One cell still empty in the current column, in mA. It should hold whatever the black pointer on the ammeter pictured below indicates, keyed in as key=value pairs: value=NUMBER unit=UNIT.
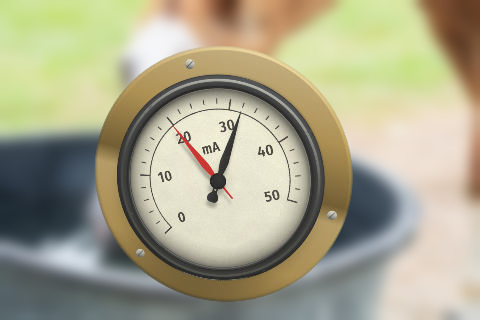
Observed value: value=32 unit=mA
